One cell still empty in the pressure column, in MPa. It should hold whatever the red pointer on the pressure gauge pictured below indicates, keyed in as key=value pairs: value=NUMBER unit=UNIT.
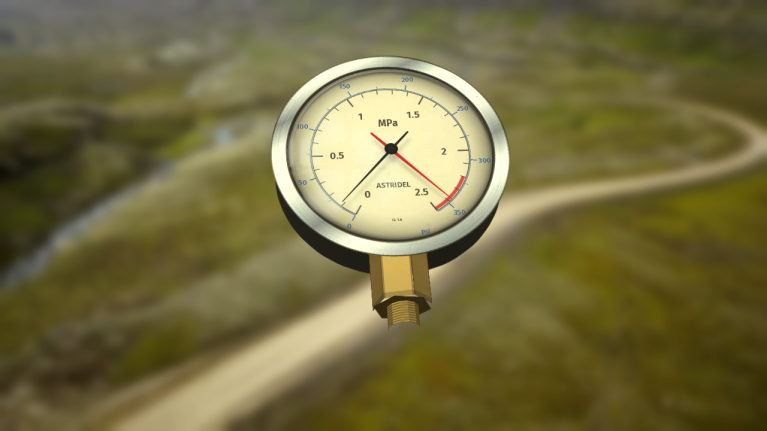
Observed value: value=2.4 unit=MPa
